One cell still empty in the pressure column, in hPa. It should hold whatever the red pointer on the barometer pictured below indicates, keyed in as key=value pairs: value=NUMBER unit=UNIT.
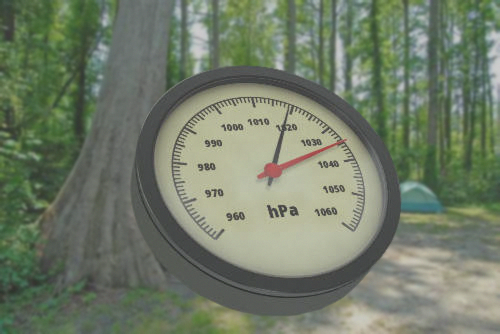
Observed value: value=1035 unit=hPa
